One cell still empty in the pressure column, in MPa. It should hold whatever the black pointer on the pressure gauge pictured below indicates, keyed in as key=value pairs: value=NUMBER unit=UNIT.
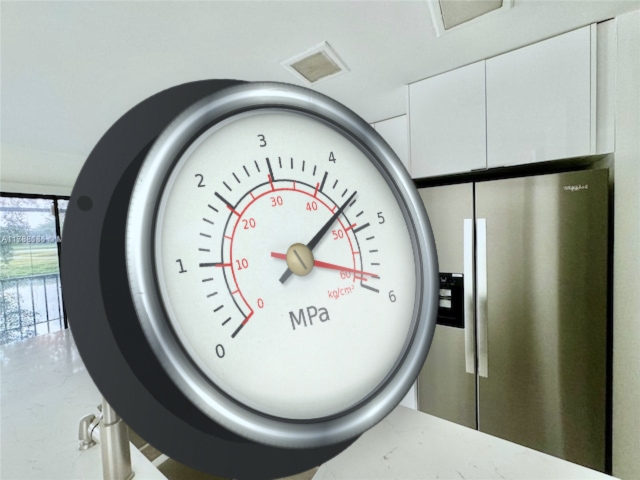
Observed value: value=4.5 unit=MPa
